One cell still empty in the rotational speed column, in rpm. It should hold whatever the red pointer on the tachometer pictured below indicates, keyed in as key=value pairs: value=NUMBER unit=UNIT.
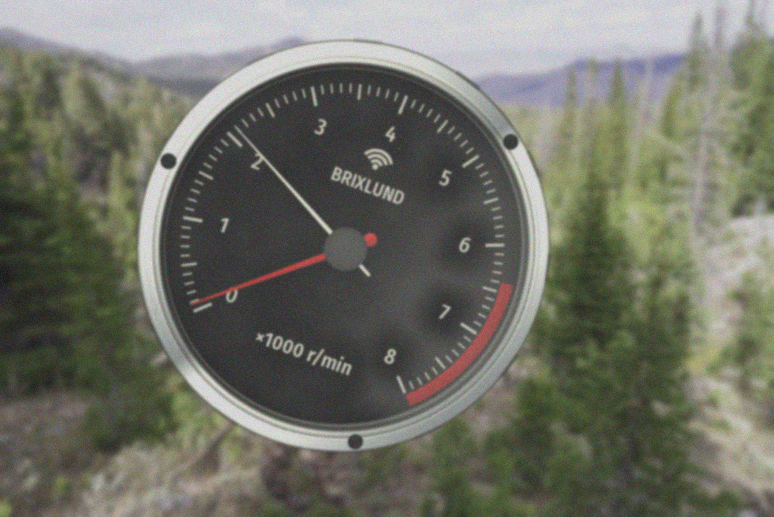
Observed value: value=100 unit=rpm
